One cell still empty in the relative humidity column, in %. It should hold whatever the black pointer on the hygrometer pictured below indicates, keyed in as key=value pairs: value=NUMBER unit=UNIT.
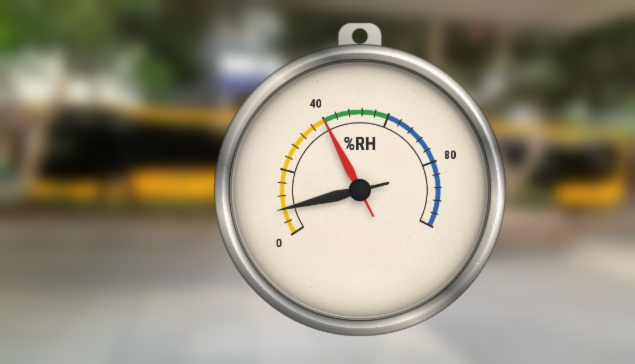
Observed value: value=8 unit=%
